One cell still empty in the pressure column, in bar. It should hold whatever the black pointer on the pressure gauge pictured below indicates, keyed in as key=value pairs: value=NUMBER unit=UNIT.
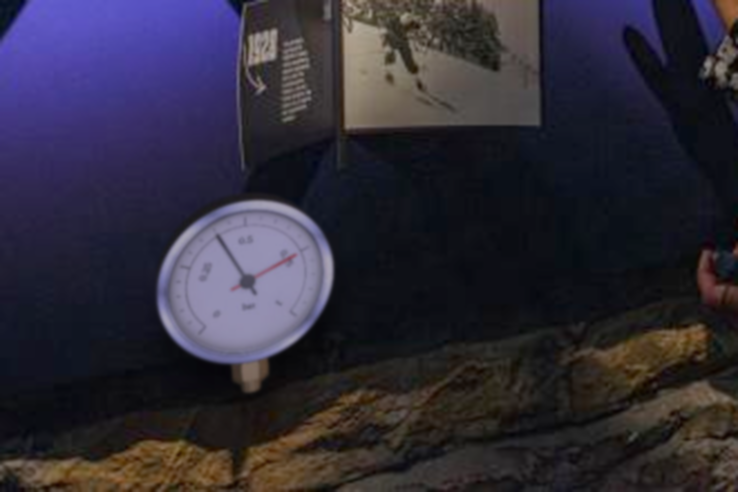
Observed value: value=0.4 unit=bar
